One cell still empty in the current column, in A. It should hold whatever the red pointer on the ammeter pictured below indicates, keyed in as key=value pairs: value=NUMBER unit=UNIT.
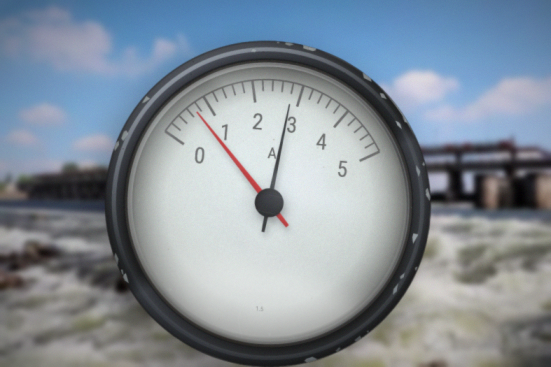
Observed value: value=0.7 unit=A
